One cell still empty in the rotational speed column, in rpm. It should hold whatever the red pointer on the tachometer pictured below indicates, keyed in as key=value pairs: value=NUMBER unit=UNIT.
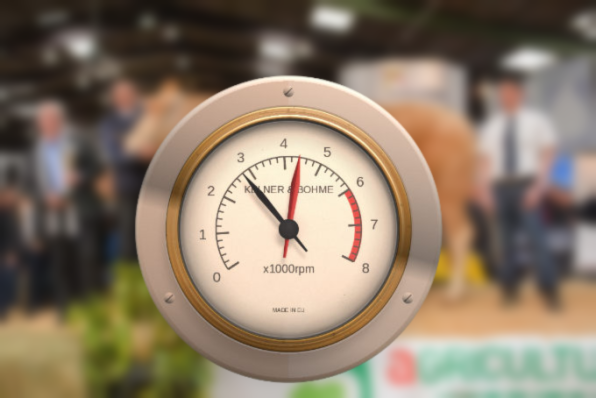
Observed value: value=4400 unit=rpm
